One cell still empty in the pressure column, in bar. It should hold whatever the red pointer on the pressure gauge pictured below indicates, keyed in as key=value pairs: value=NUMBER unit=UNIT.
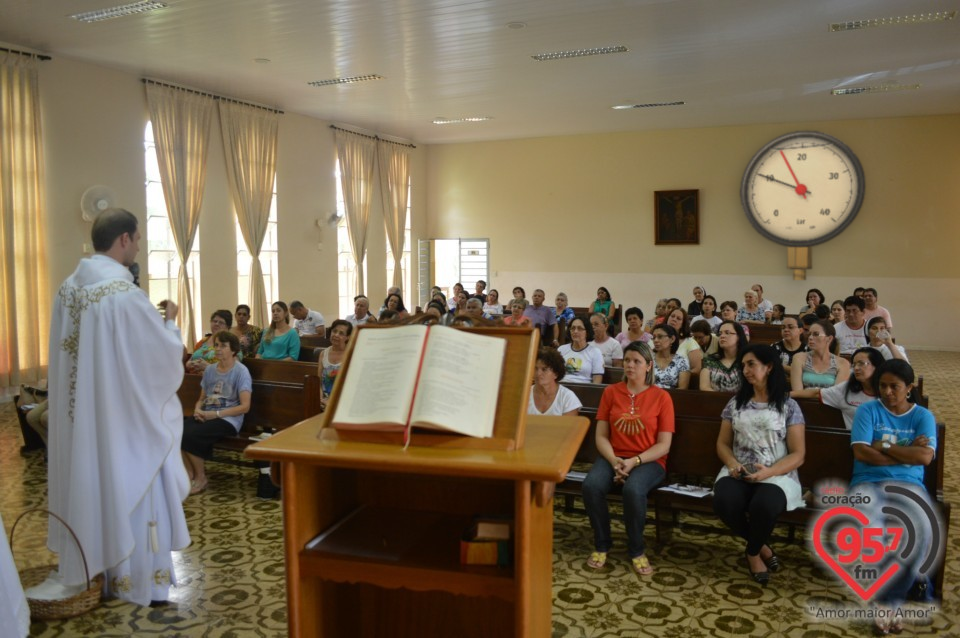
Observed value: value=16 unit=bar
